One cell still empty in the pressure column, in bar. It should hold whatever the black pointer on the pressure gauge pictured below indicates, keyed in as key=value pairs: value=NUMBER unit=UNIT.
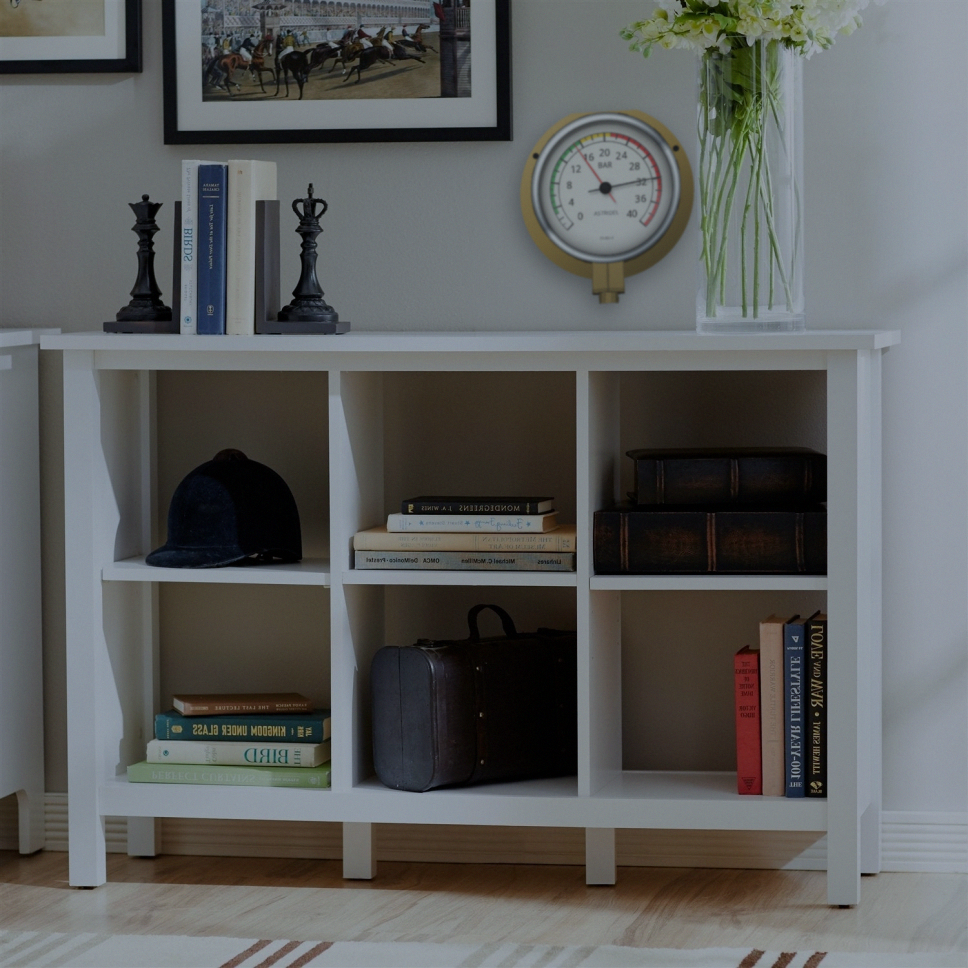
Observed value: value=32 unit=bar
